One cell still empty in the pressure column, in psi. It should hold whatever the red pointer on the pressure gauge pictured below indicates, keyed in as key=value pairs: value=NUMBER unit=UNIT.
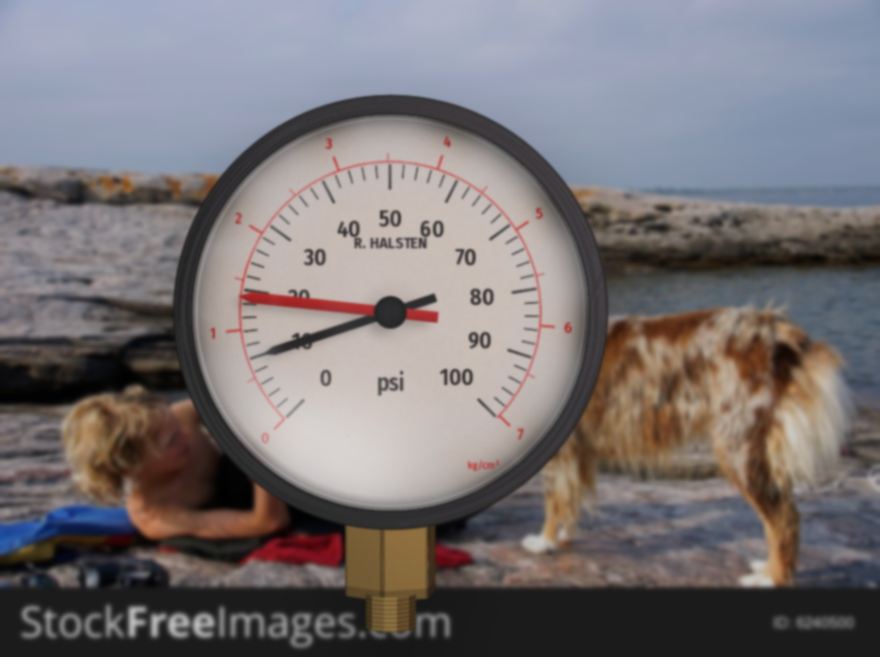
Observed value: value=19 unit=psi
